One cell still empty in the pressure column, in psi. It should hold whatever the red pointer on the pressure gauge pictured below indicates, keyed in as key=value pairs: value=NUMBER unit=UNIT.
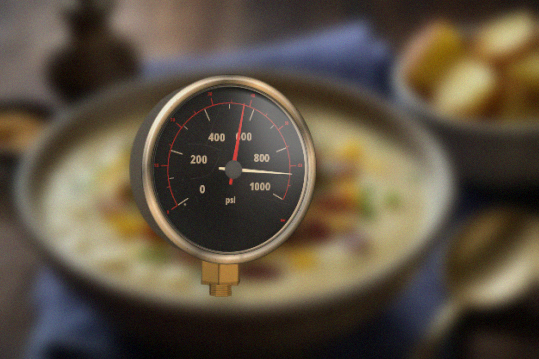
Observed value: value=550 unit=psi
